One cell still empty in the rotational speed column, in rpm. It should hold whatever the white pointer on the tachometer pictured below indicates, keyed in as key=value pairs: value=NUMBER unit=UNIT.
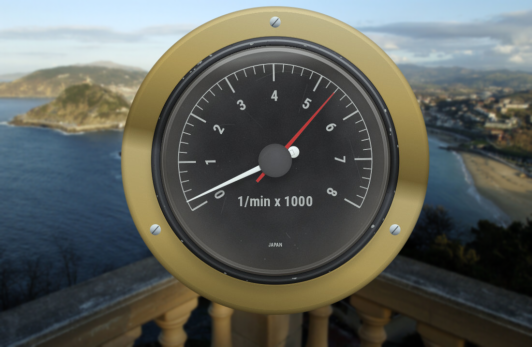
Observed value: value=200 unit=rpm
